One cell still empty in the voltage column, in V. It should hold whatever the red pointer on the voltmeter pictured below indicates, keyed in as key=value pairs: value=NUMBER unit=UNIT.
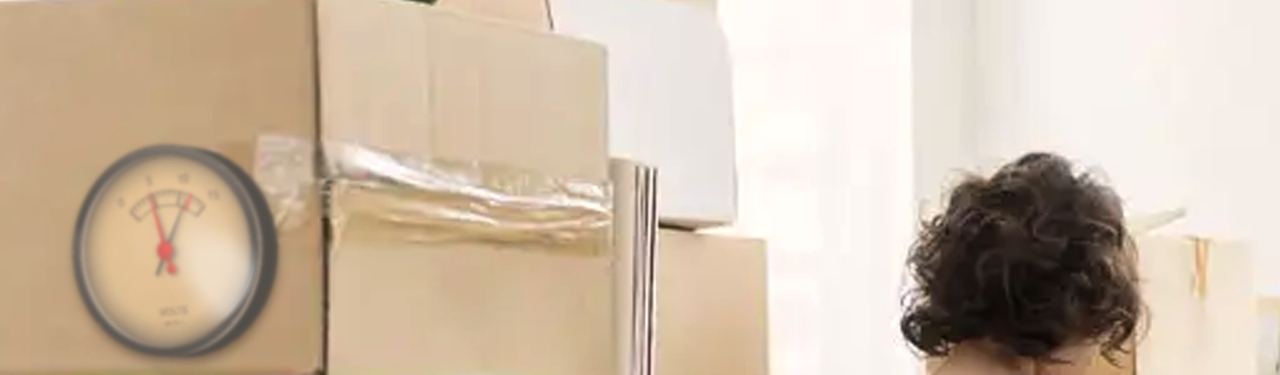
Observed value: value=5 unit=V
